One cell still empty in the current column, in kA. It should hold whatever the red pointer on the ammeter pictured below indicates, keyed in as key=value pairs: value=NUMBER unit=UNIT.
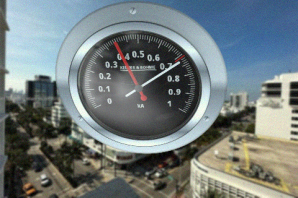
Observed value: value=0.4 unit=kA
